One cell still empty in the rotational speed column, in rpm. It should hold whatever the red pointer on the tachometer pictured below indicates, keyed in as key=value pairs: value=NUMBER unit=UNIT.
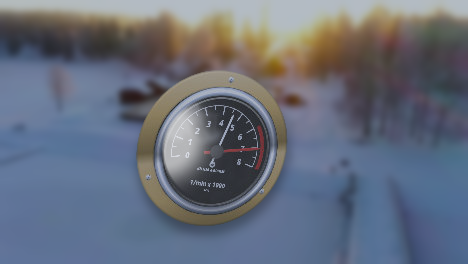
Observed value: value=7000 unit=rpm
